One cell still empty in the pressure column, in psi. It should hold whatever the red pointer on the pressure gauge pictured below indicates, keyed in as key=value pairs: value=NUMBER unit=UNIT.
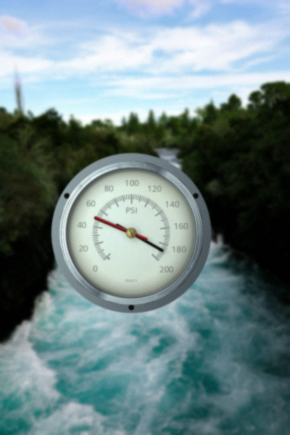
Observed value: value=50 unit=psi
